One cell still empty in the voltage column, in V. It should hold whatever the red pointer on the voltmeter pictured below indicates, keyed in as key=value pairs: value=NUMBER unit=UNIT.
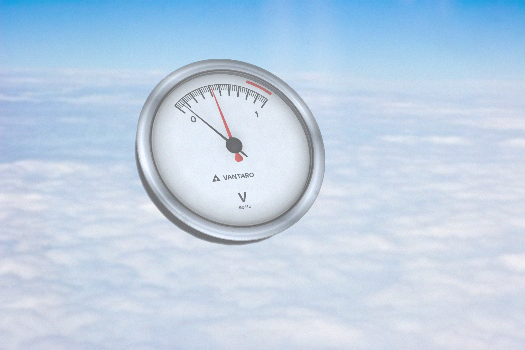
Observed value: value=0.4 unit=V
